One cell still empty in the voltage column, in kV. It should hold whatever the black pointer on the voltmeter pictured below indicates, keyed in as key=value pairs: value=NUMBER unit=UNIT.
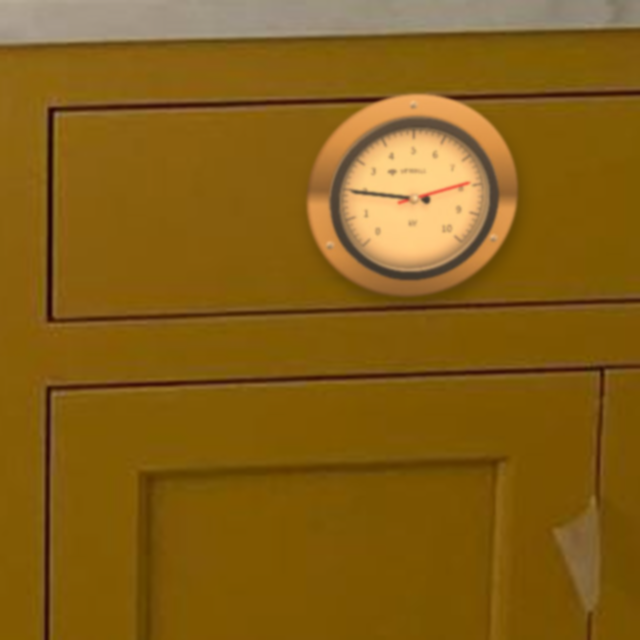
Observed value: value=2 unit=kV
